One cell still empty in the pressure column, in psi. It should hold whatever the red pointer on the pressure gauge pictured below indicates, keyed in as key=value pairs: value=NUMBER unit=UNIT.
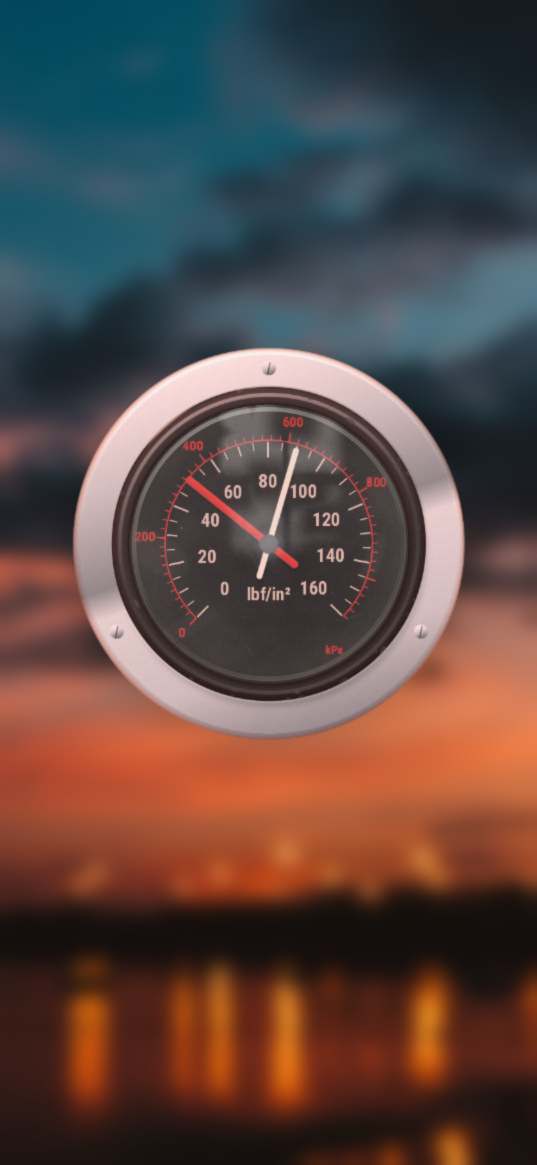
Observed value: value=50 unit=psi
